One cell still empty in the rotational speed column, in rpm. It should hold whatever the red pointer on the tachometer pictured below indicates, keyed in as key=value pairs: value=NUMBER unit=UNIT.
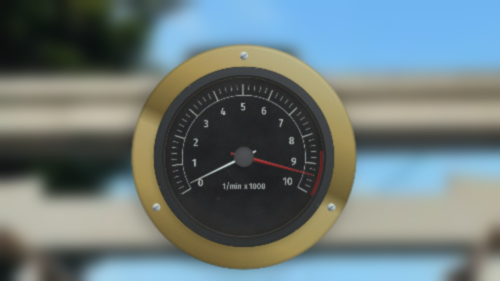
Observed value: value=9400 unit=rpm
